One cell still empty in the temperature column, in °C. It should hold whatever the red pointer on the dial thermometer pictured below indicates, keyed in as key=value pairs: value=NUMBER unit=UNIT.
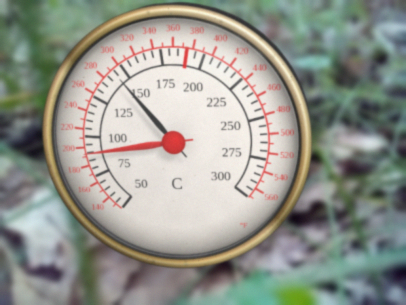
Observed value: value=90 unit=°C
